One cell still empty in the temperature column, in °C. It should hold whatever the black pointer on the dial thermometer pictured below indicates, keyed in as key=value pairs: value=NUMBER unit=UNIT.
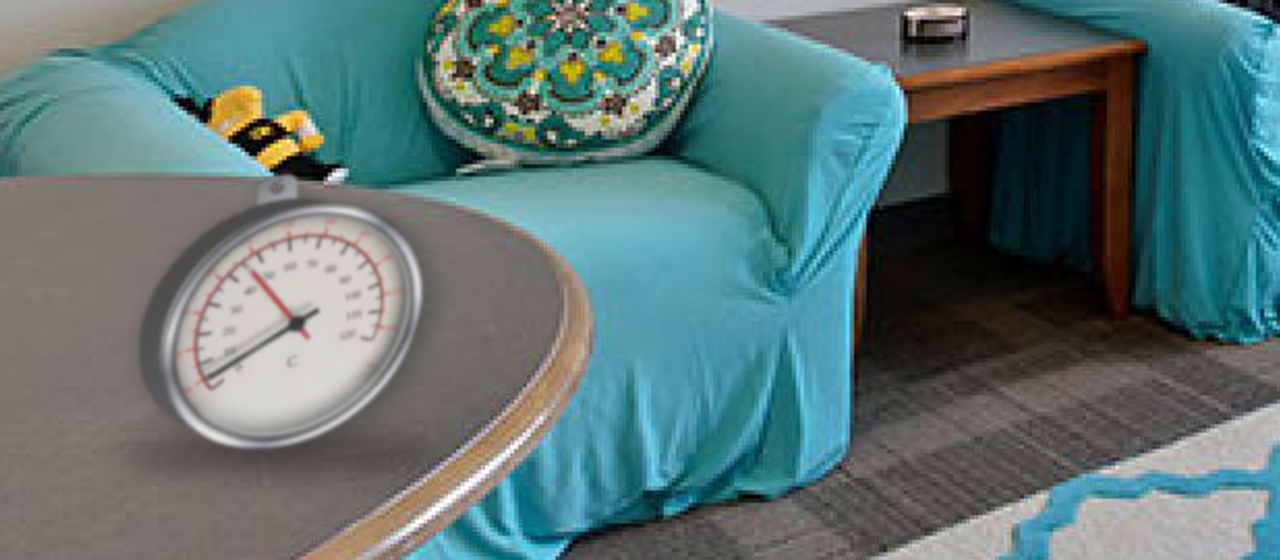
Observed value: value=5 unit=°C
